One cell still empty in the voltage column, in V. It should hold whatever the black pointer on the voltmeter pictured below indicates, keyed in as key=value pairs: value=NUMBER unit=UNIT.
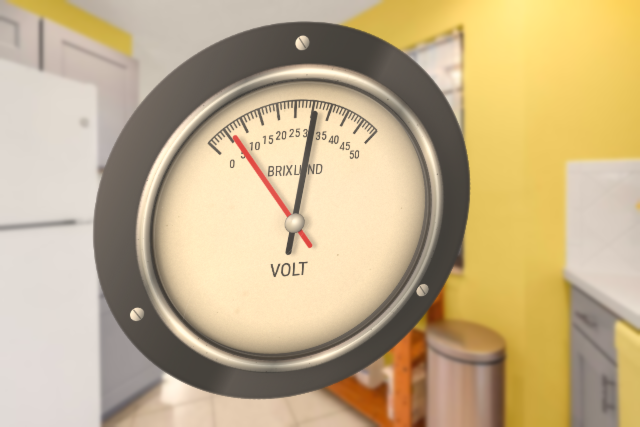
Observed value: value=30 unit=V
